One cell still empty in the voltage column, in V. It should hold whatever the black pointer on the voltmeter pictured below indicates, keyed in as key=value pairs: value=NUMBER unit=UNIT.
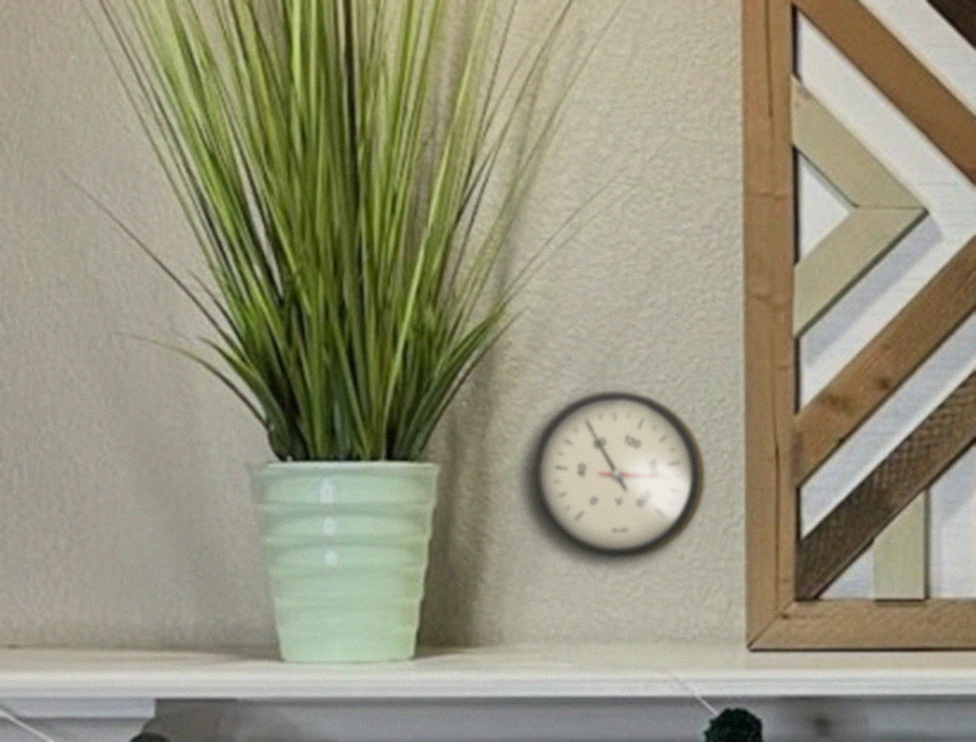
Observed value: value=80 unit=V
